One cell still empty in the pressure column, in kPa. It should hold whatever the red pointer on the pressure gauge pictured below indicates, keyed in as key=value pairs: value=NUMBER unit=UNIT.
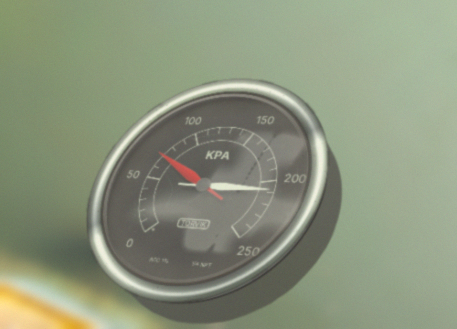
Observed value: value=70 unit=kPa
